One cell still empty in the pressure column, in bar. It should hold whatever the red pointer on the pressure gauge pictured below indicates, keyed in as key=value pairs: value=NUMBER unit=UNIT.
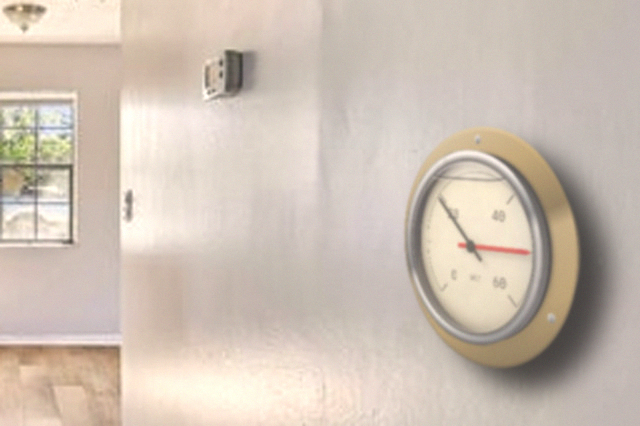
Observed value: value=50 unit=bar
